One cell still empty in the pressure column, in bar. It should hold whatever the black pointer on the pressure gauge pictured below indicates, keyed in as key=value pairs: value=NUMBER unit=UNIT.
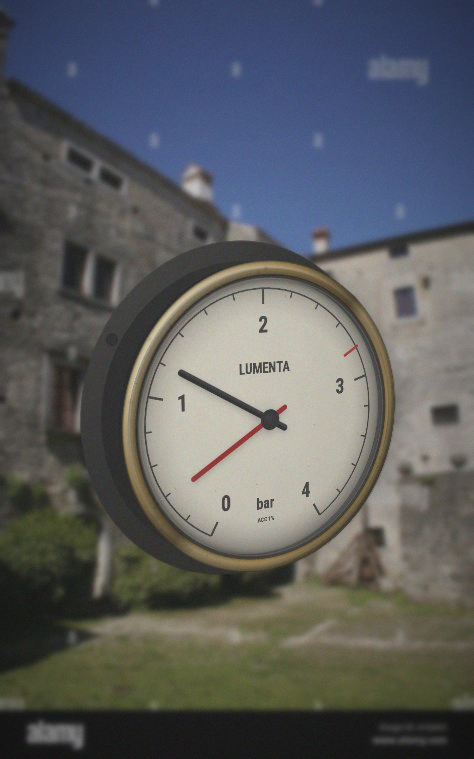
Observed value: value=1.2 unit=bar
